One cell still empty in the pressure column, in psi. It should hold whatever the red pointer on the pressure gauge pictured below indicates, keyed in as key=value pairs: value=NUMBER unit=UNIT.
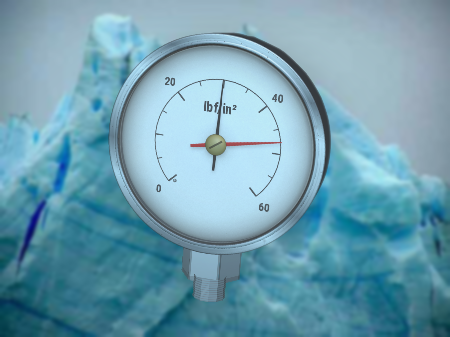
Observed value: value=47.5 unit=psi
